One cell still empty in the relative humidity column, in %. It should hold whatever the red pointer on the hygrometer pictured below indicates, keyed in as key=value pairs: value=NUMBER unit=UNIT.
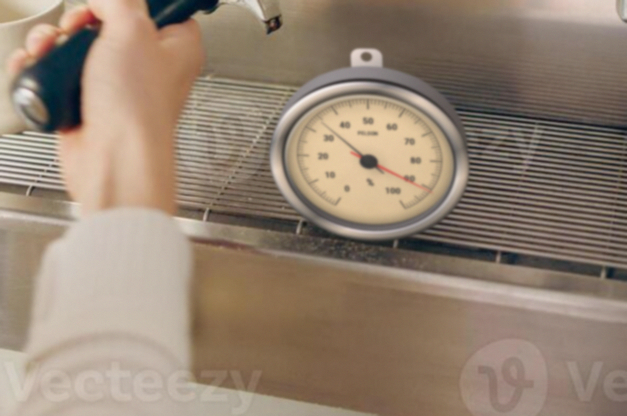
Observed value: value=90 unit=%
